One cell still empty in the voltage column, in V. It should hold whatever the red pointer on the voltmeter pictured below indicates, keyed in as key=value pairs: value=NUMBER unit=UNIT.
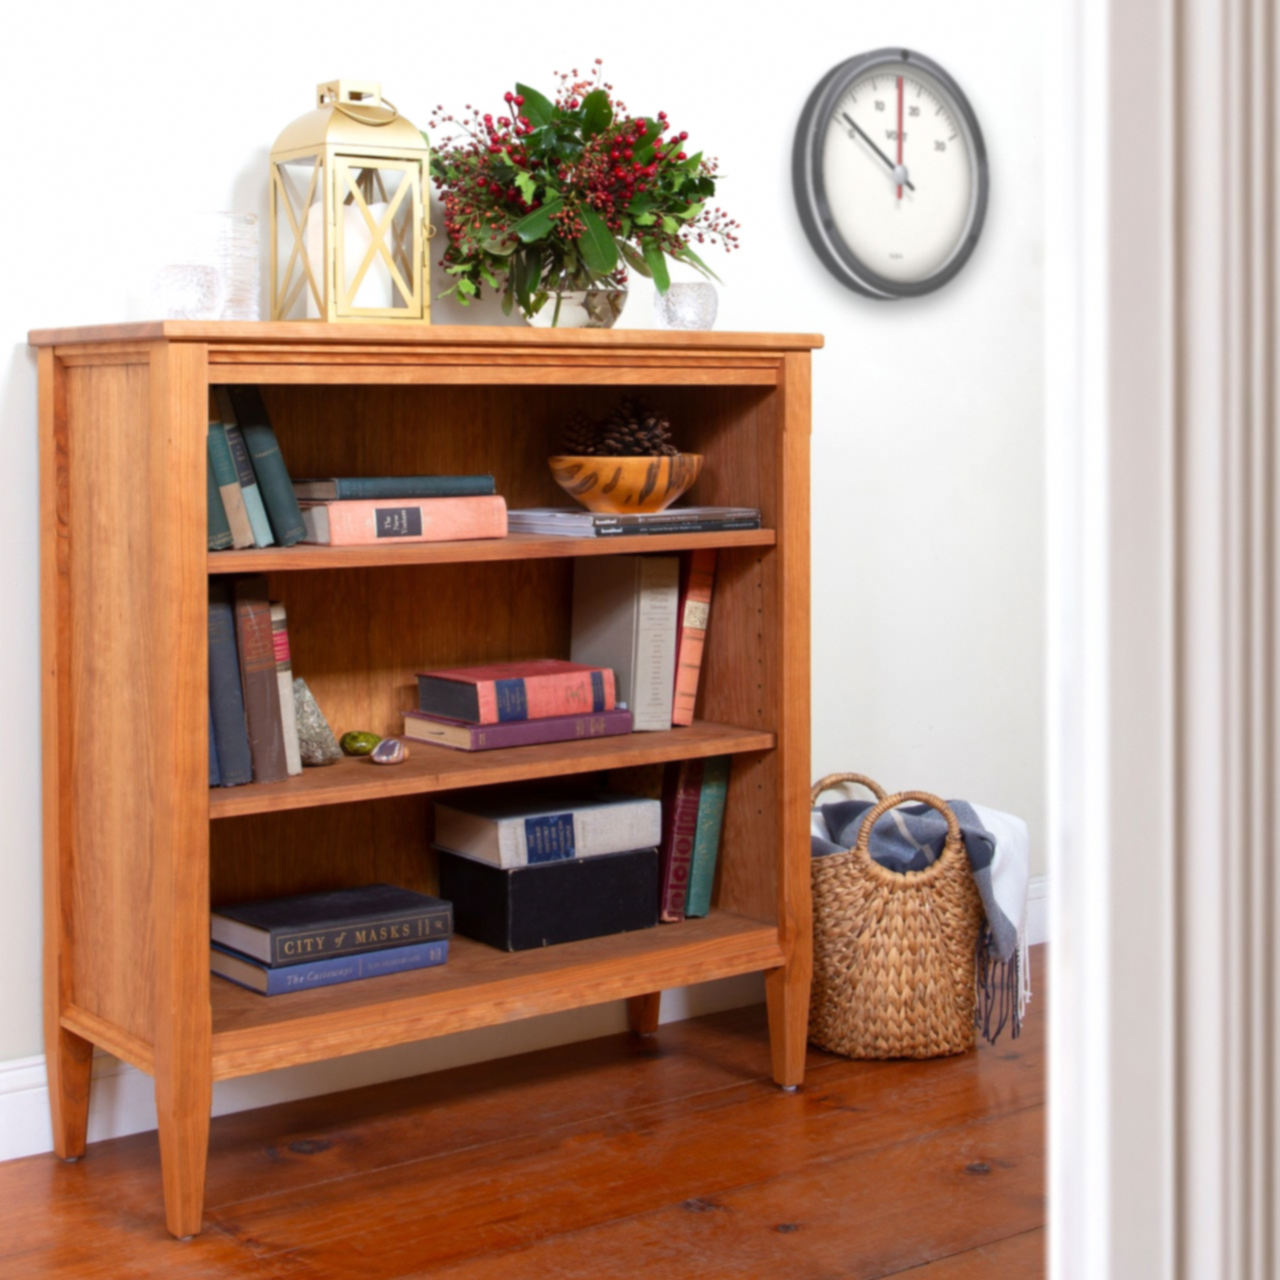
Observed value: value=15 unit=V
